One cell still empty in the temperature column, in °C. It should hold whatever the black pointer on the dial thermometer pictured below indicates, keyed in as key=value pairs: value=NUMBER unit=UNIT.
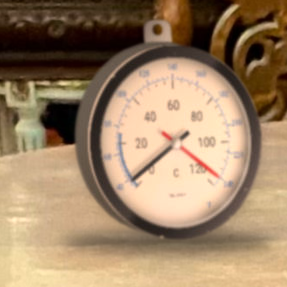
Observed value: value=4 unit=°C
